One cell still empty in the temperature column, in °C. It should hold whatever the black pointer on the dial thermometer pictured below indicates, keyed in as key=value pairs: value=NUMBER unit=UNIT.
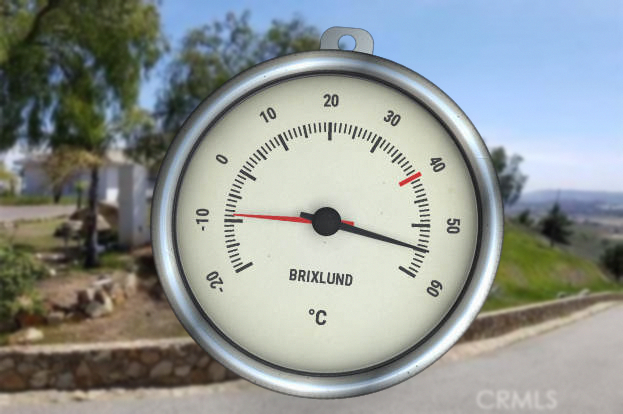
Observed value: value=55 unit=°C
